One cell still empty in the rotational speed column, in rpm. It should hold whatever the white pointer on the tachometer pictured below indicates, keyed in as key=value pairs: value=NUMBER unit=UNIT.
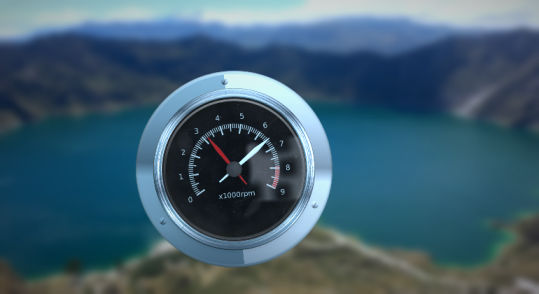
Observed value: value=6500 unit=rpm
